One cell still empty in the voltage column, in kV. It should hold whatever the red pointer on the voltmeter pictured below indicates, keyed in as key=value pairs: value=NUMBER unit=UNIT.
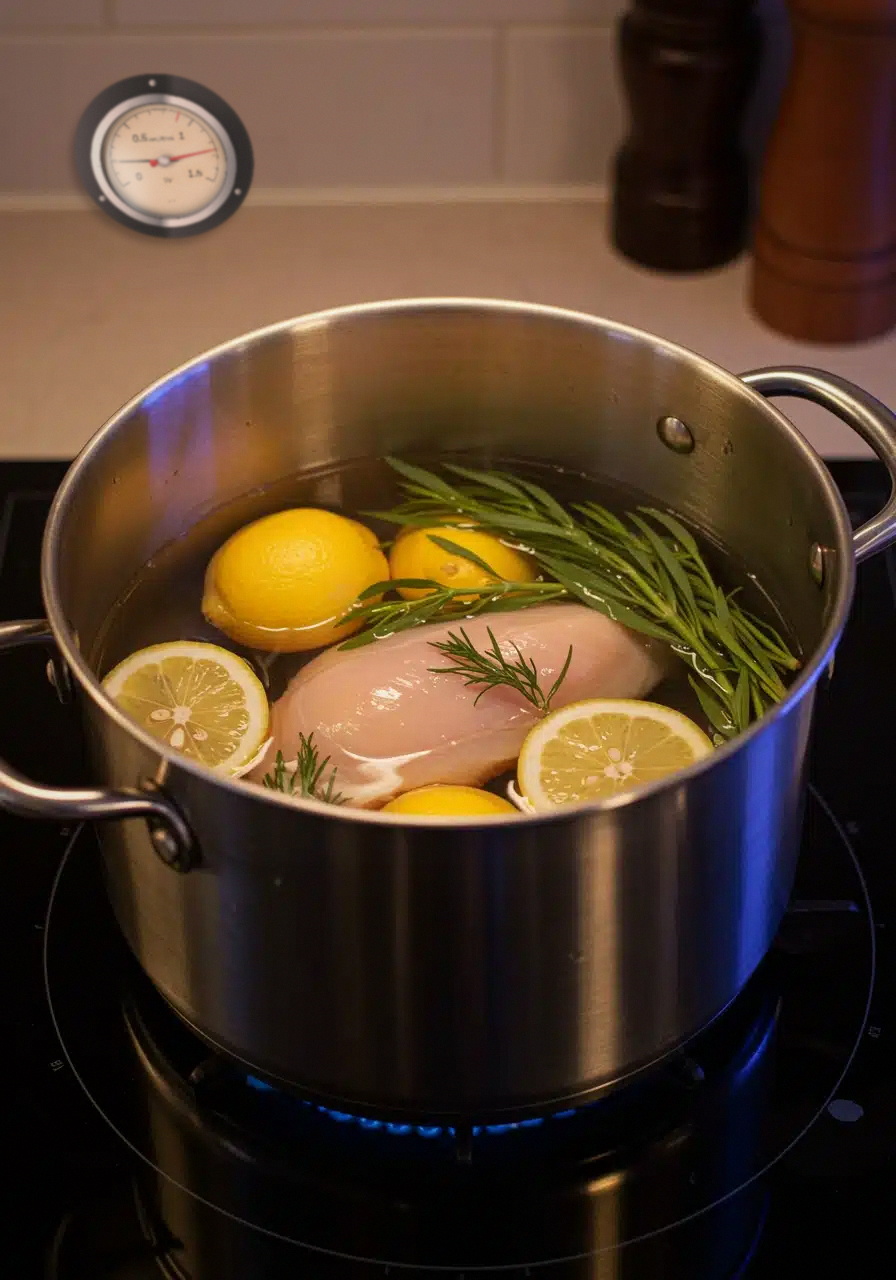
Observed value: value=1.25 unit=kV
